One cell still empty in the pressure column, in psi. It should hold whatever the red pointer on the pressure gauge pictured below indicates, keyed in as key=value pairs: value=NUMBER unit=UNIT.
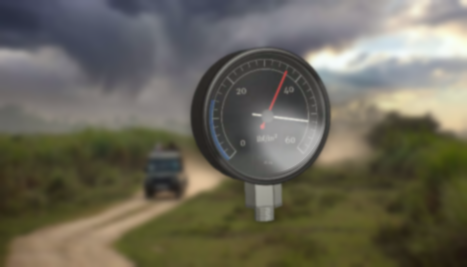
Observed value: value=36 unit=psi
